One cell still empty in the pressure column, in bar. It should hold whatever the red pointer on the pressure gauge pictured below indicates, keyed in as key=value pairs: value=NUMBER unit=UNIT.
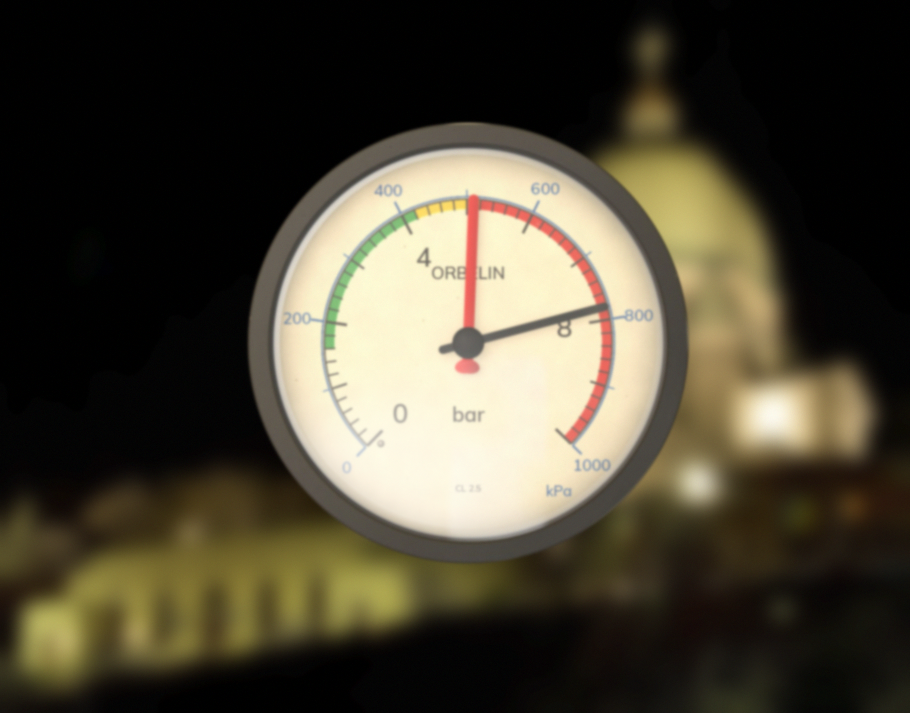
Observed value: value=5.1 unit=bar
